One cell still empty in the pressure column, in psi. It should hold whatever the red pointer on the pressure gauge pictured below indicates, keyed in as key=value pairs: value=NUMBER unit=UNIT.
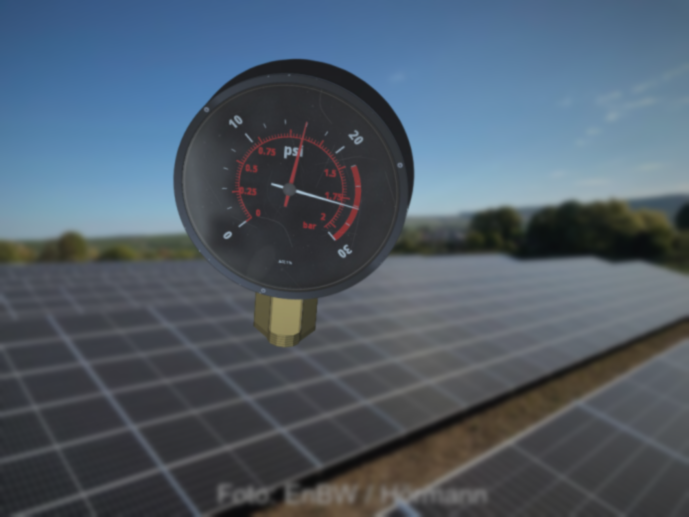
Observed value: value=16 unit=psi
